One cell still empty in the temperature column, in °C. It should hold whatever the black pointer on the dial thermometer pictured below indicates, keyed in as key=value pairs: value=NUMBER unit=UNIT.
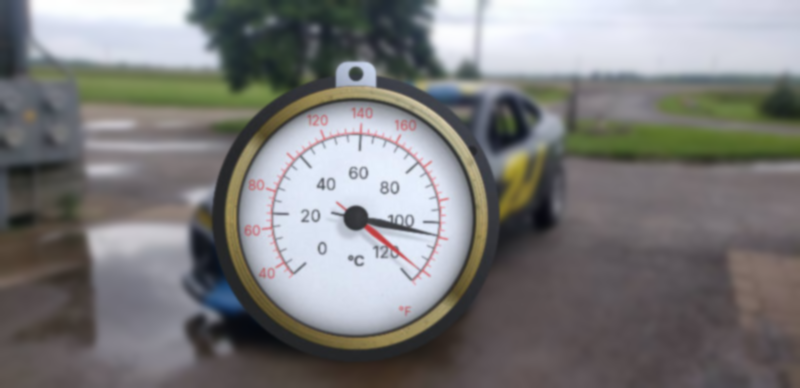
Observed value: value=104 unit=°C
